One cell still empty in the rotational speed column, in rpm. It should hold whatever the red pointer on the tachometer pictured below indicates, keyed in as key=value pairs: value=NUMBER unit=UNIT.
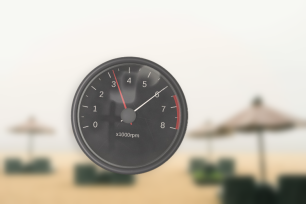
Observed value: value=3250 unit=rpm
